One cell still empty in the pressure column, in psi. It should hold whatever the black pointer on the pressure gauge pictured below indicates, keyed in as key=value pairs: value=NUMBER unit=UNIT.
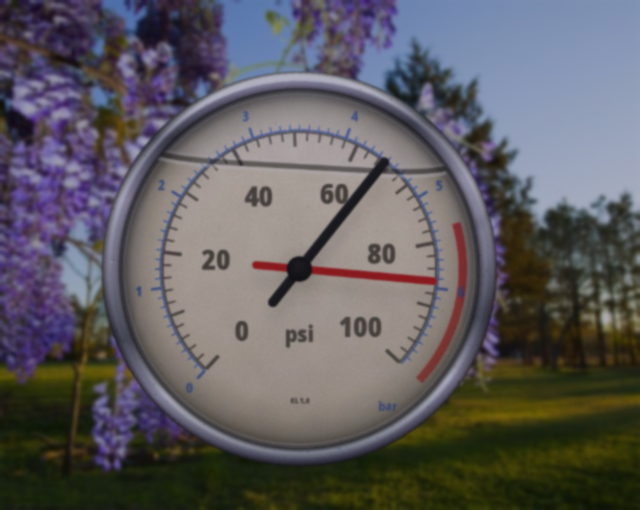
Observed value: value=65 unit=psi
